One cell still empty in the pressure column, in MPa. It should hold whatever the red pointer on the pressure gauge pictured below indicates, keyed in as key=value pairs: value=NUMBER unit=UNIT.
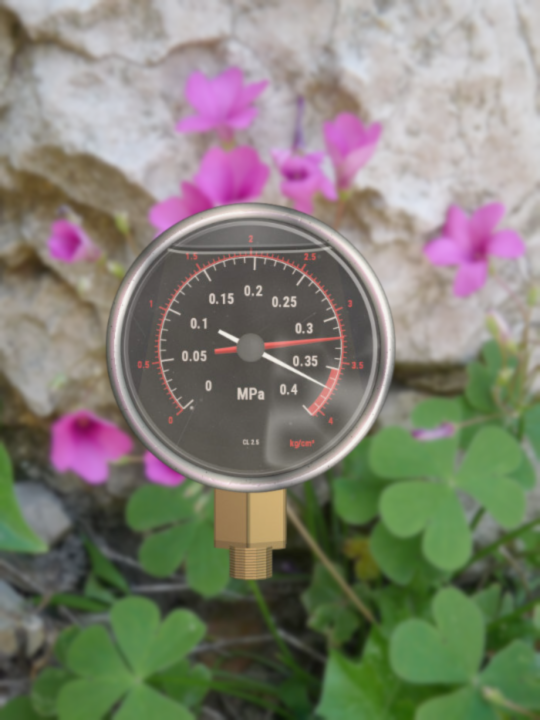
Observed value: value=0.32 unit=MPa
